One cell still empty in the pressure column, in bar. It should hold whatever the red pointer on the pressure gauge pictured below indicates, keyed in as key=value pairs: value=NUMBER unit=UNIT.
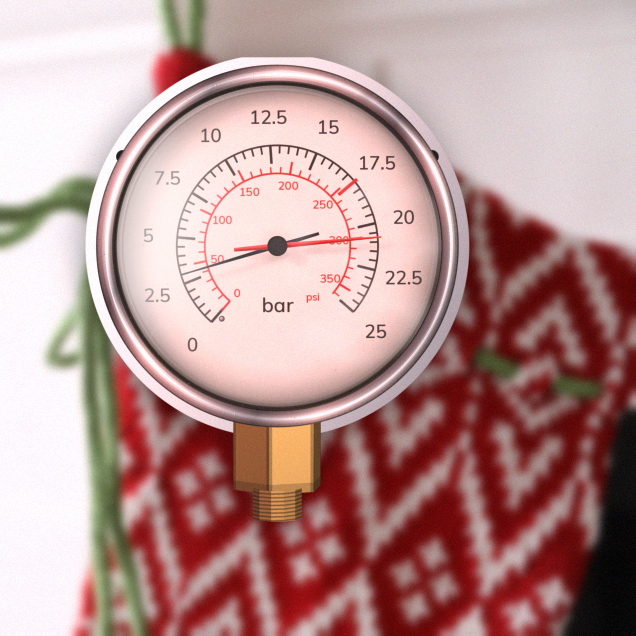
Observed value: value=20.75 unit=bar
